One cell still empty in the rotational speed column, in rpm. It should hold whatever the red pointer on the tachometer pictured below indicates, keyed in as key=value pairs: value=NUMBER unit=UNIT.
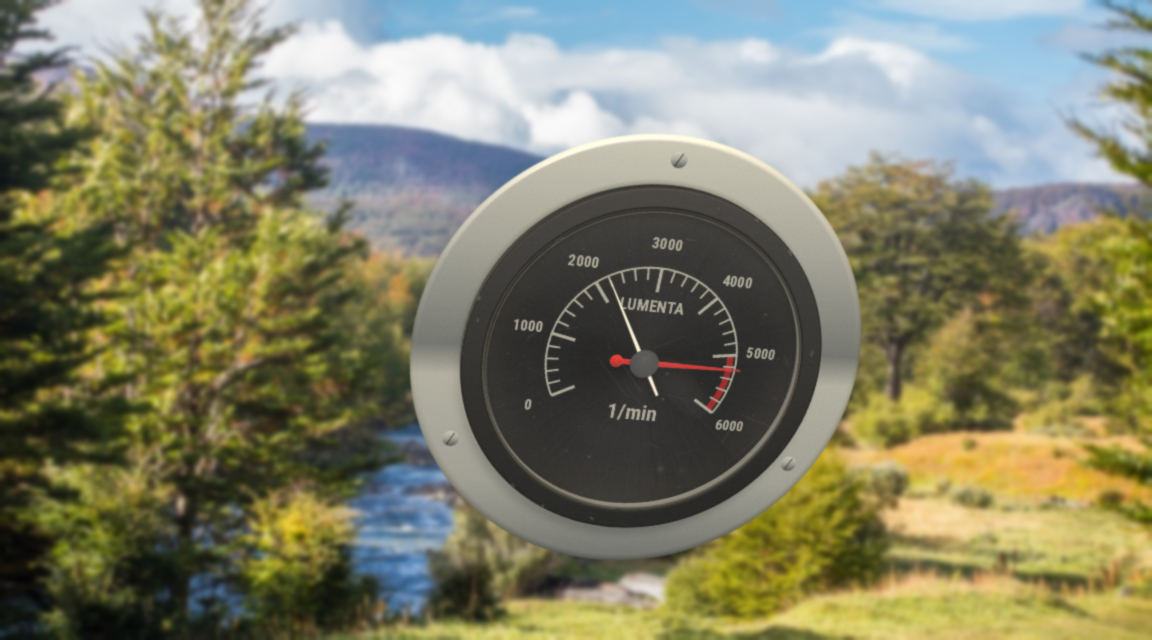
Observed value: value=5200 unit=rpm
